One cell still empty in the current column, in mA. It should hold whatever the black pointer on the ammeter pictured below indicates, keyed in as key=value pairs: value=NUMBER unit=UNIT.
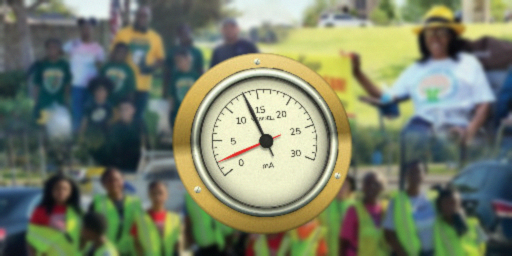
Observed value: value=13 unit=mA
